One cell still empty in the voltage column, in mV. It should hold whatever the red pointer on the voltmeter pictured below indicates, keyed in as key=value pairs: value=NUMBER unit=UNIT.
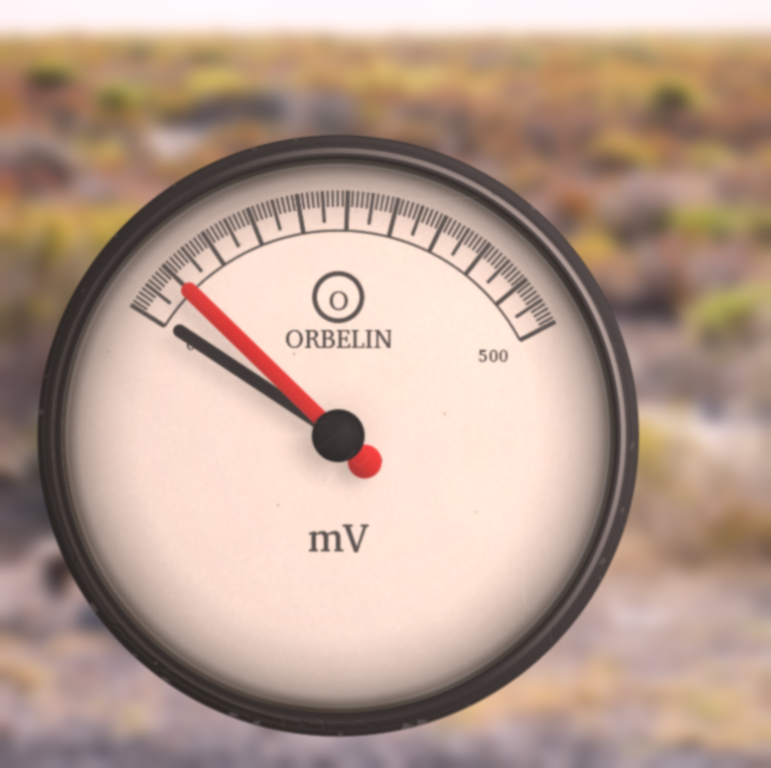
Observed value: value=50 unit=mV
